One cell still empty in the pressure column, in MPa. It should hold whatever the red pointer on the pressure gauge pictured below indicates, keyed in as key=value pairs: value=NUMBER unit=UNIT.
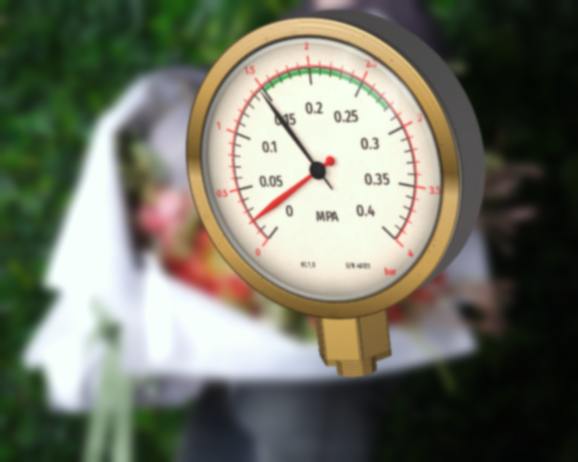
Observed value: value=0.02 unit=MPa
